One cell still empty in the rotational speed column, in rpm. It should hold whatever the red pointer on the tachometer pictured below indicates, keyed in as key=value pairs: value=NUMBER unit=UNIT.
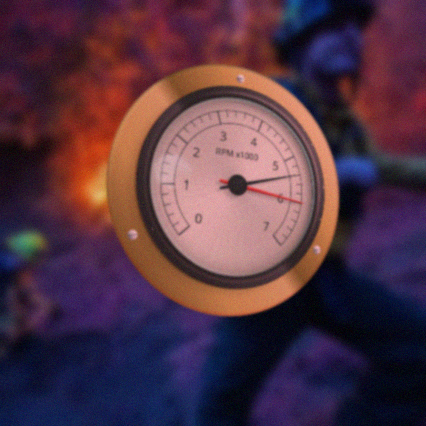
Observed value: value=6000 unit=rpm
